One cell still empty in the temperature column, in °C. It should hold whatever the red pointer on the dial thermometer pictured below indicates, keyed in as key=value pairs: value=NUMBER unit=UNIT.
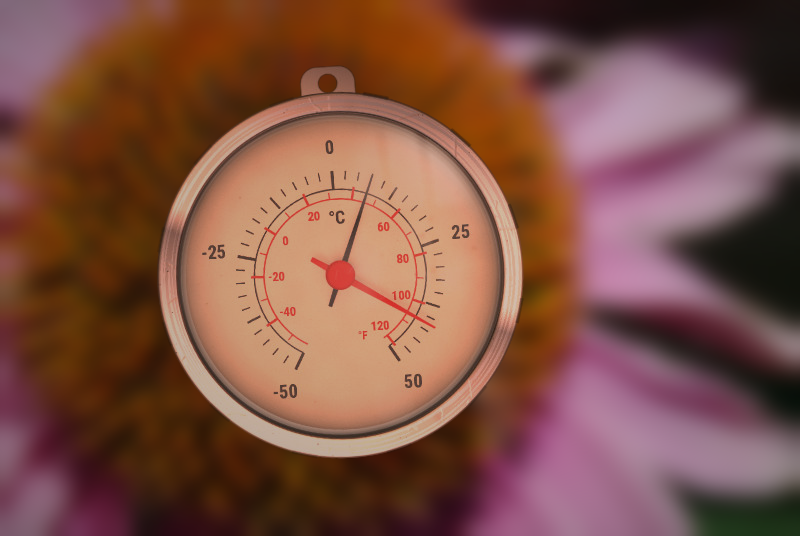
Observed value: value=41.25 unit=°C
